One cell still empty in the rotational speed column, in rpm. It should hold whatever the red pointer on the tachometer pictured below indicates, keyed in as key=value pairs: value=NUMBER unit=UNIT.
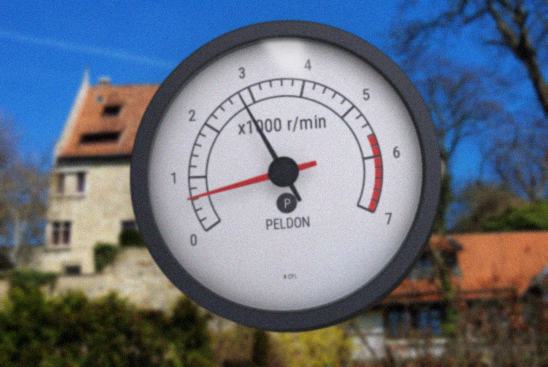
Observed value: value=600 unit=rpm
